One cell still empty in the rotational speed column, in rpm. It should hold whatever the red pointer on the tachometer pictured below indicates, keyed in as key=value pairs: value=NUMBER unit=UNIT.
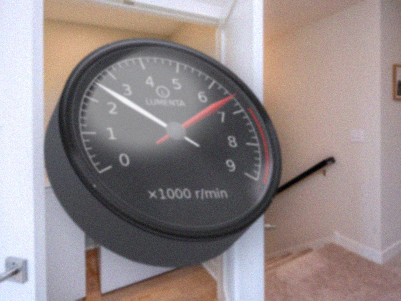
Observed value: value=6600 unit=rpm
